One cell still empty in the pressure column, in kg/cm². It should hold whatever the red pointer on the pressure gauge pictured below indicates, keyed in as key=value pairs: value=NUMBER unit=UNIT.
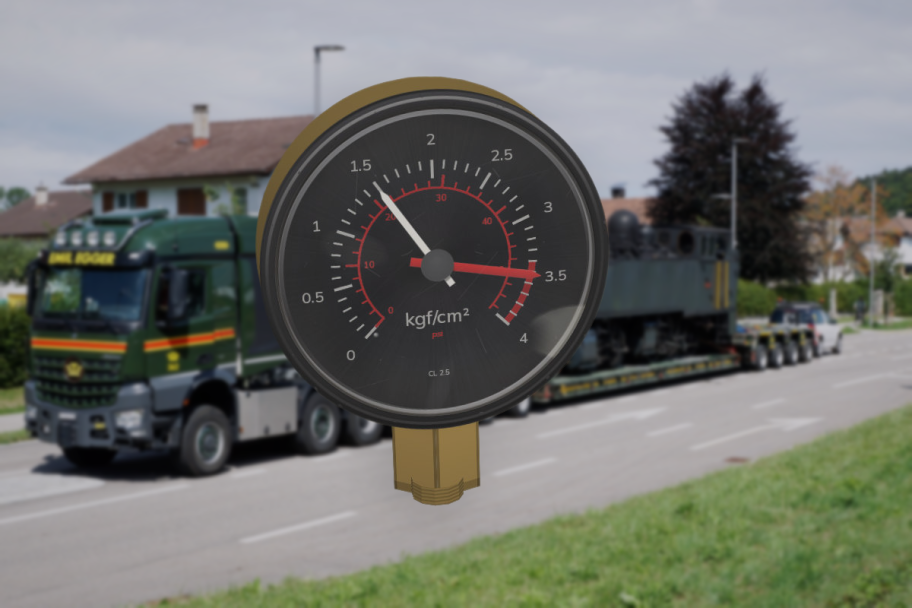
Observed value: value=3.5 unit=kg/cm²
